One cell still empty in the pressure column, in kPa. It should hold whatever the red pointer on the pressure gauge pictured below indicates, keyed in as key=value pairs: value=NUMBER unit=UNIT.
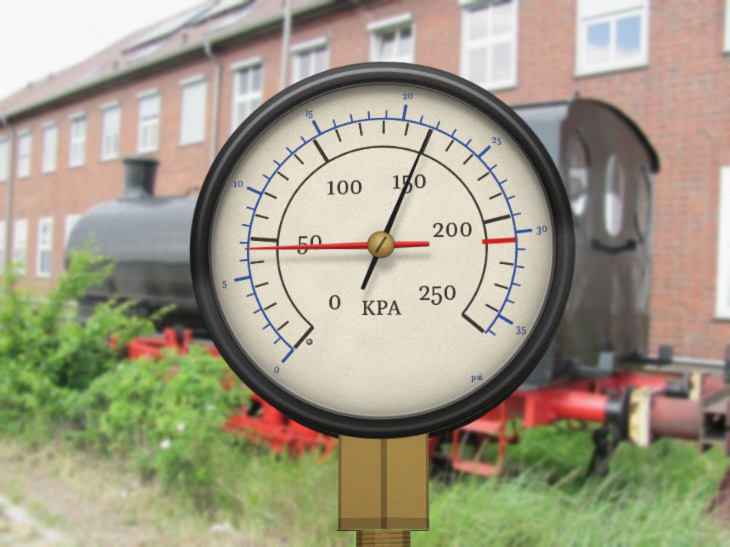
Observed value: value=45 unit=kPa
